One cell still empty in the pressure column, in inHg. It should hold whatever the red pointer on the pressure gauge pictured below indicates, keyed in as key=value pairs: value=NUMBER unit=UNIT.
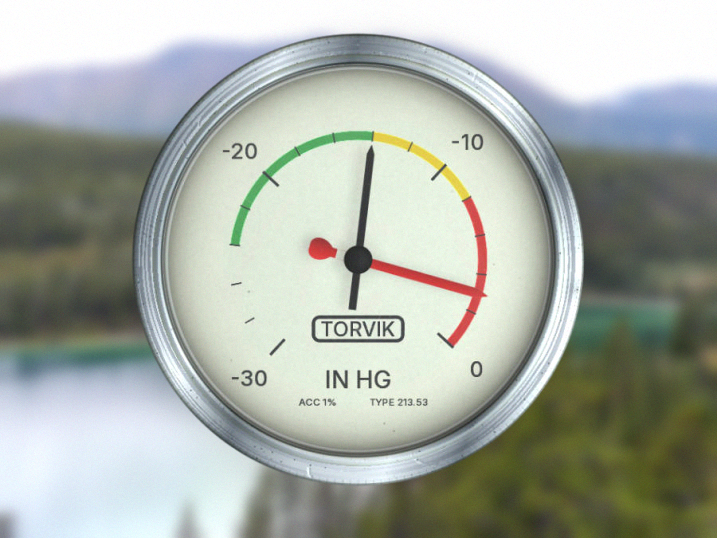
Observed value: value=-3 unit=inHg
